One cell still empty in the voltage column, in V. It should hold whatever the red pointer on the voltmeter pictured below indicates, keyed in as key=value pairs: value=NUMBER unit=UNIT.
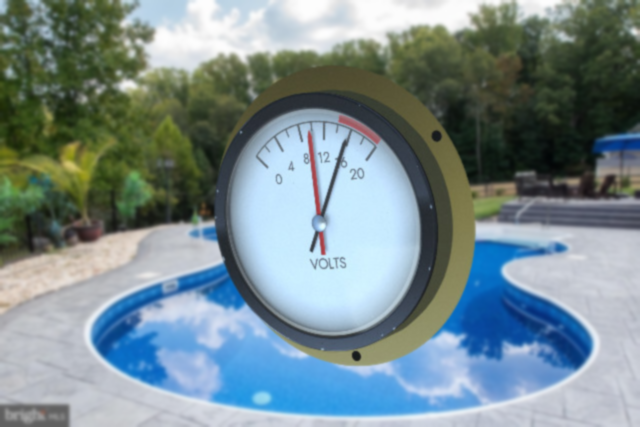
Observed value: value=10 unit=V
